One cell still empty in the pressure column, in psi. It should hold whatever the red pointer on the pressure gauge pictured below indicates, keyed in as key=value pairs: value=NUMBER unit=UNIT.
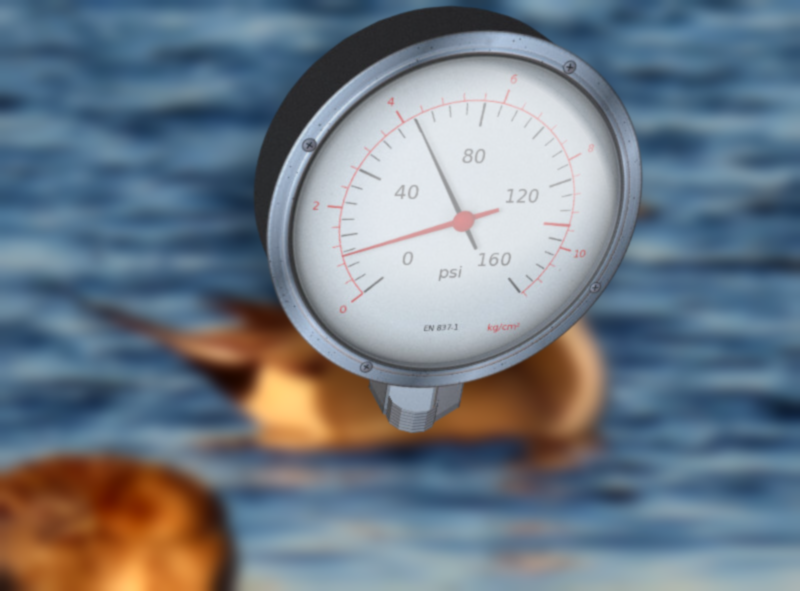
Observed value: value=15 unit=psi
